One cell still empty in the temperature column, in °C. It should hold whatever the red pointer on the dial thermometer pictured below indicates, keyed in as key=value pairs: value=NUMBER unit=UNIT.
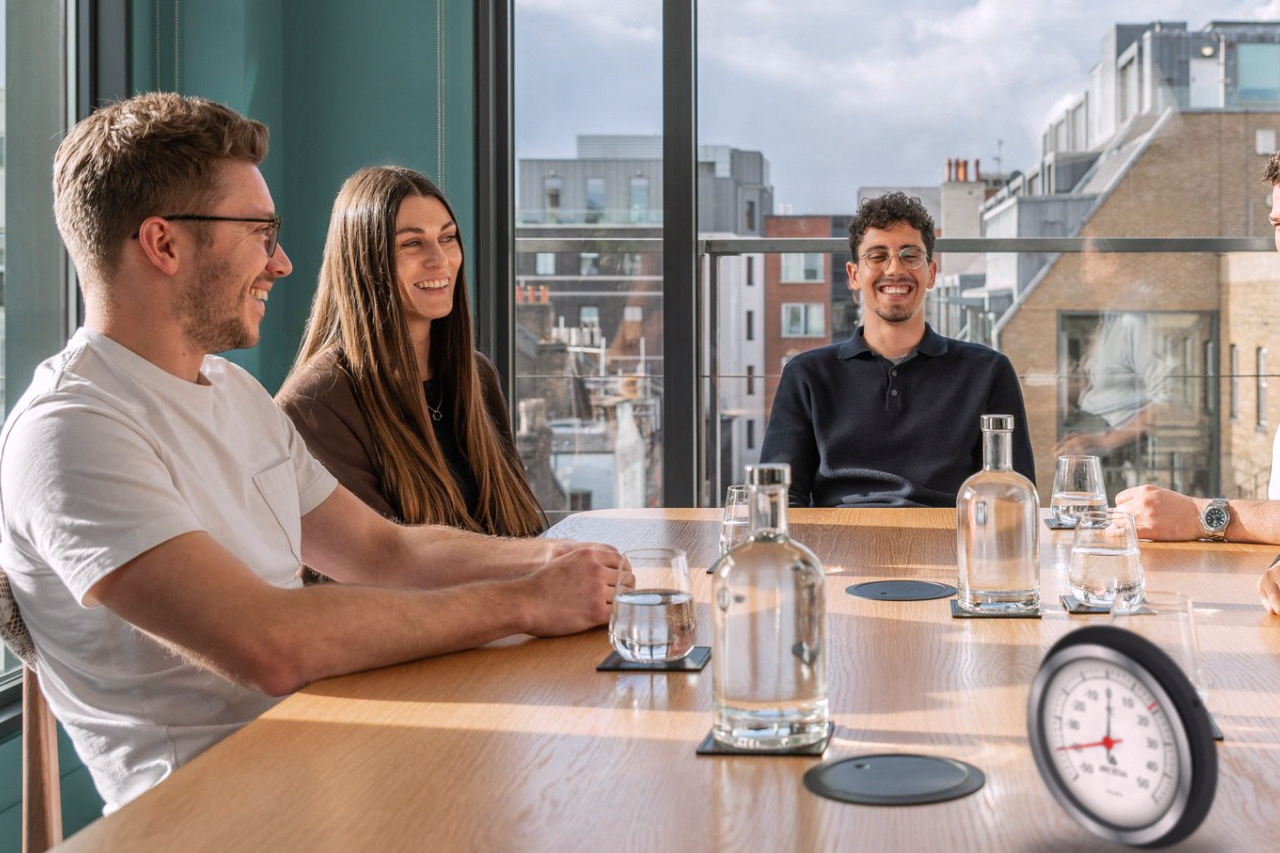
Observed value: value=-40 unit=°C
